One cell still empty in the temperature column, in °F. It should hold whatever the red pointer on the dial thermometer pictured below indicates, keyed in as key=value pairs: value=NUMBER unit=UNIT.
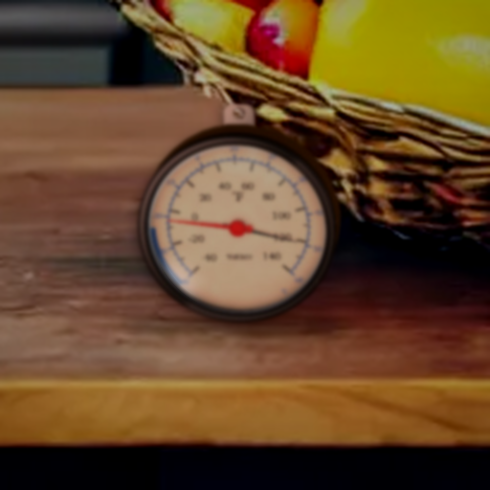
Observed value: value=-5 unit=°F
